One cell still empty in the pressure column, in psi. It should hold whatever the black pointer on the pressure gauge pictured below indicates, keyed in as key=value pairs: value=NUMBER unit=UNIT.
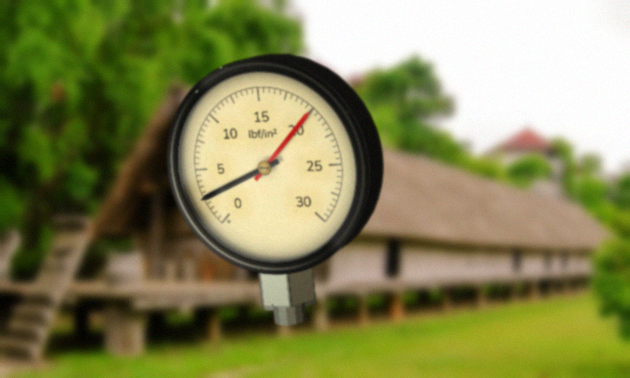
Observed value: value=2.5 unit=psi
